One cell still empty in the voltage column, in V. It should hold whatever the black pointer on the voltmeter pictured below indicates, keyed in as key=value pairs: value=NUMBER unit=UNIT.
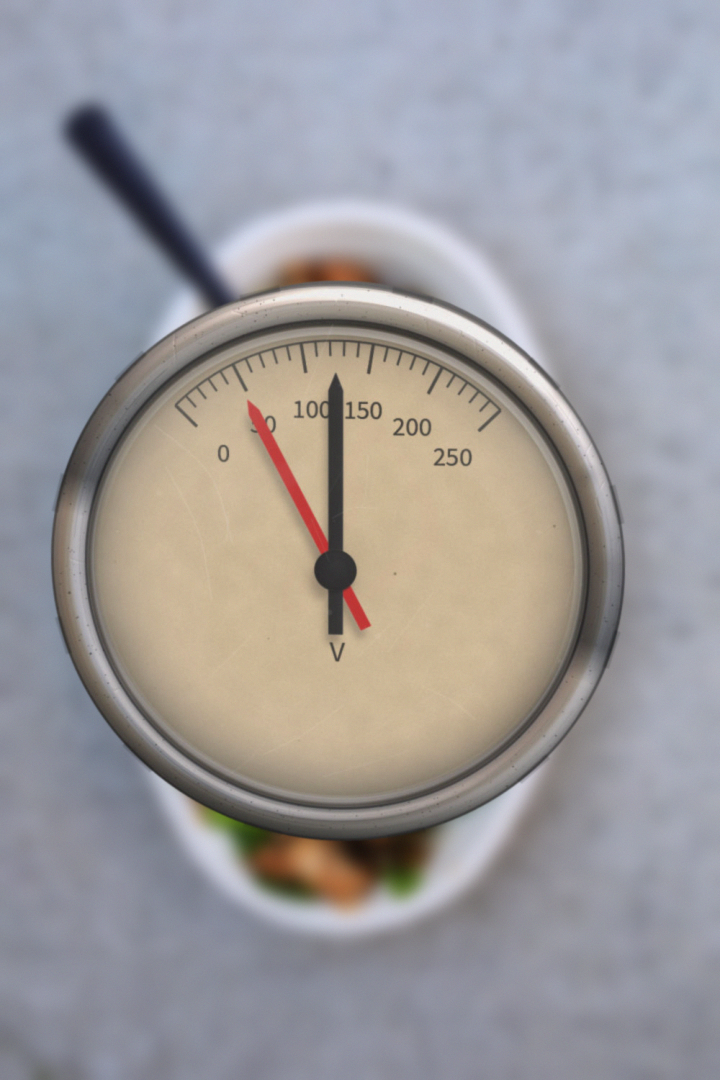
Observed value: value=125 unit=V
